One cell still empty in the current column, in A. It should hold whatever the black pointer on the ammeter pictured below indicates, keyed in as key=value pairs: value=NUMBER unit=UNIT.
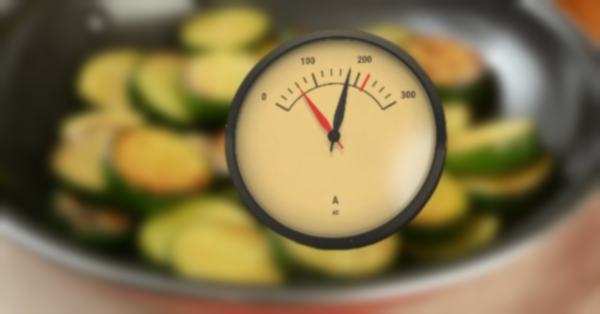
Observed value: value=180 unit=A
